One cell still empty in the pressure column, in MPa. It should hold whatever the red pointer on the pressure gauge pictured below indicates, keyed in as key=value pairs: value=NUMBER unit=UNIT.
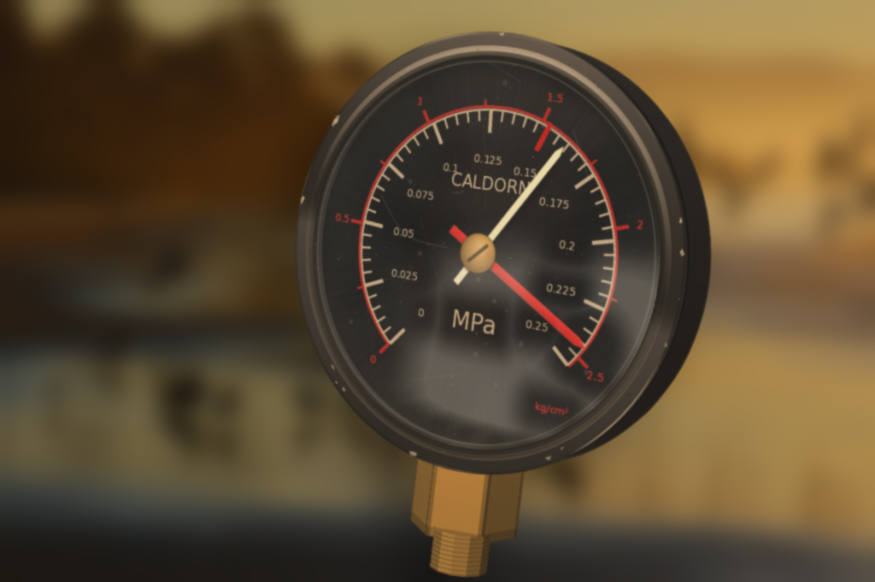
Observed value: value=0.24 unit=MPa
